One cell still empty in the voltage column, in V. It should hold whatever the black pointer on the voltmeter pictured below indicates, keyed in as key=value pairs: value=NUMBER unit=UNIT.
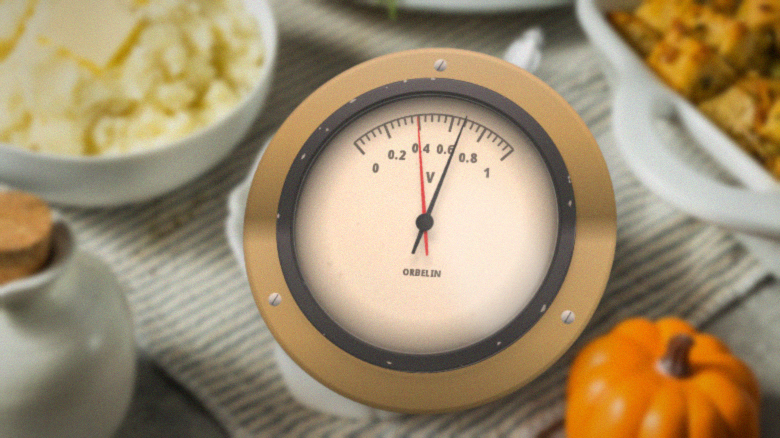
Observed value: value=0.68 unit=V
